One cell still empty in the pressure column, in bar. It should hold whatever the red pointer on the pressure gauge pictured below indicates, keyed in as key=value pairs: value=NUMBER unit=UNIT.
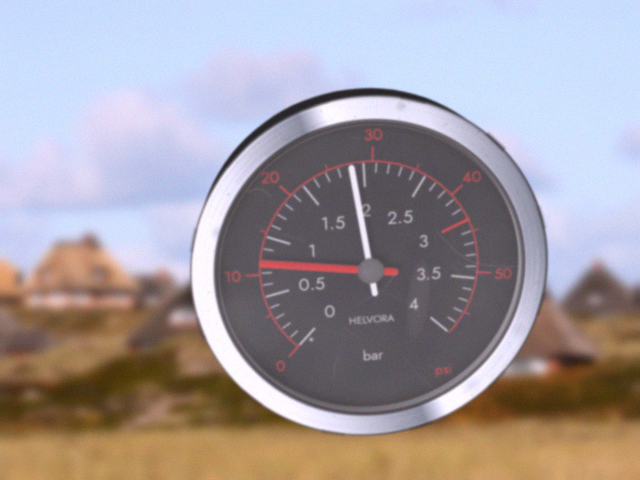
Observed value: value=0.8 unit=bar
